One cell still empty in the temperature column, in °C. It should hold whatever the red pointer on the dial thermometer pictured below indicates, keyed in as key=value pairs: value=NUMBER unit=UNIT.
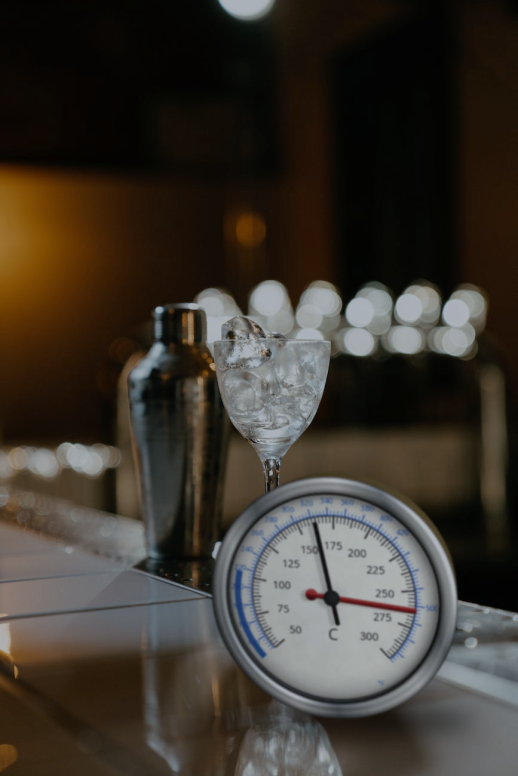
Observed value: value=262.5 unit=°C
